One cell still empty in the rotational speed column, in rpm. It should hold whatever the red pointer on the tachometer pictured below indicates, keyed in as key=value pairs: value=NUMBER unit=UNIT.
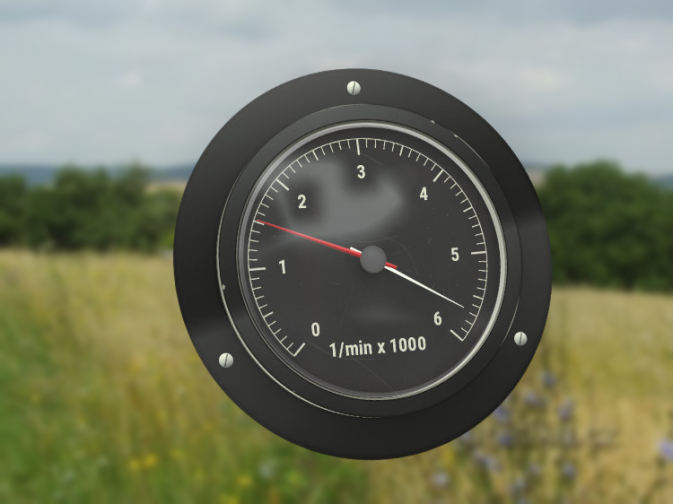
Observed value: value=1500 unit=rpm
